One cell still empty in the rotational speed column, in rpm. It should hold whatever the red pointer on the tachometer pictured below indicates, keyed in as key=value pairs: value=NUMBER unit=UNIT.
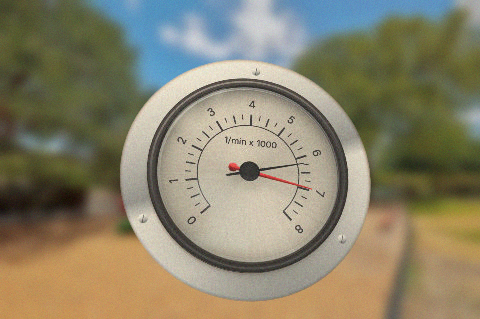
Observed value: value=7000 unit=rpm
